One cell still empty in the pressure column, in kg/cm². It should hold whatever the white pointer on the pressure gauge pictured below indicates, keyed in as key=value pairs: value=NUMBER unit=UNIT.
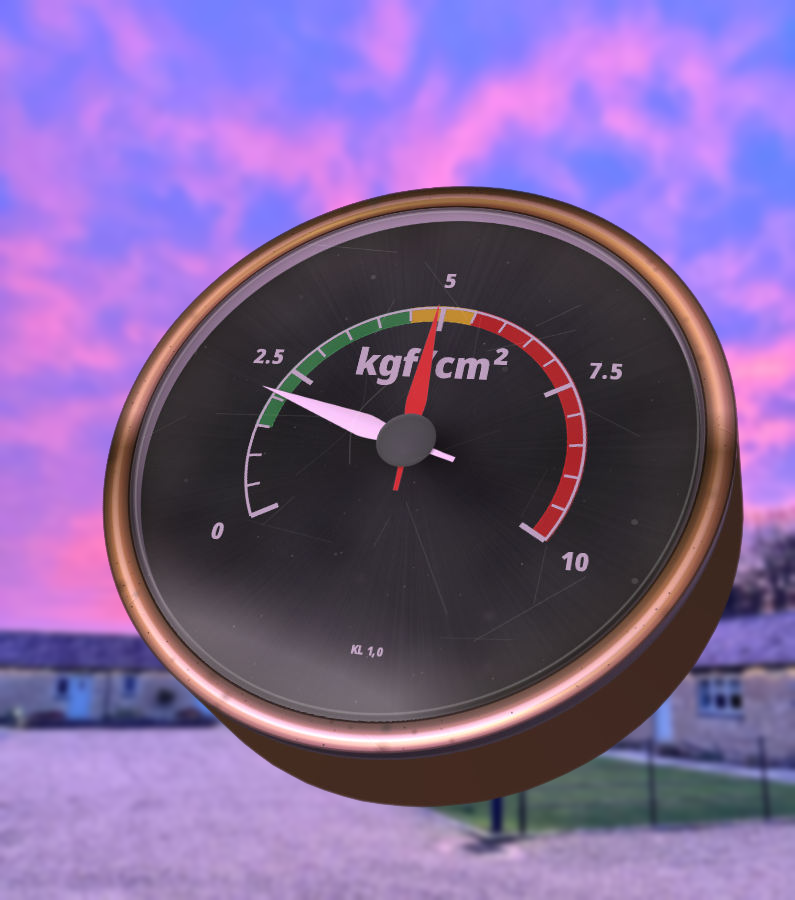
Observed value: value=2 unit=kg/cm²
